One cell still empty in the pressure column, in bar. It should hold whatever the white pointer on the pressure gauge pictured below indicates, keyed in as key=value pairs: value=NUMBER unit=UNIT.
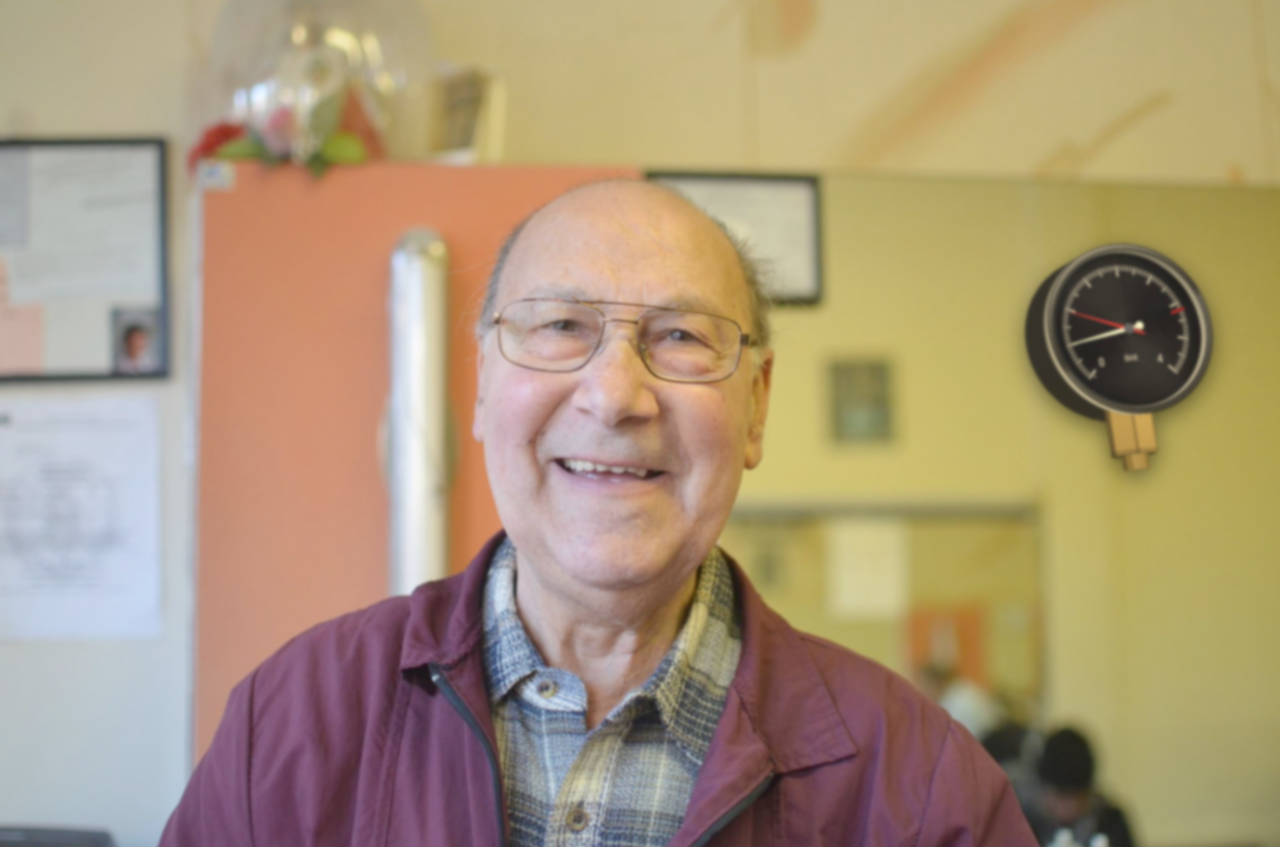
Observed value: value=0.5 unit=bar
